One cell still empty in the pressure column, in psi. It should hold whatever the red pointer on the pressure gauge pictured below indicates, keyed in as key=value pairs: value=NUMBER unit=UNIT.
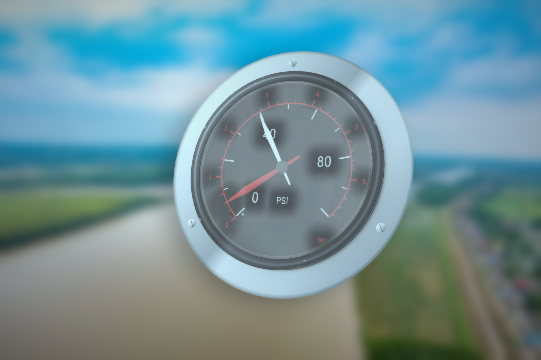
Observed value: value=5 unit=psi
